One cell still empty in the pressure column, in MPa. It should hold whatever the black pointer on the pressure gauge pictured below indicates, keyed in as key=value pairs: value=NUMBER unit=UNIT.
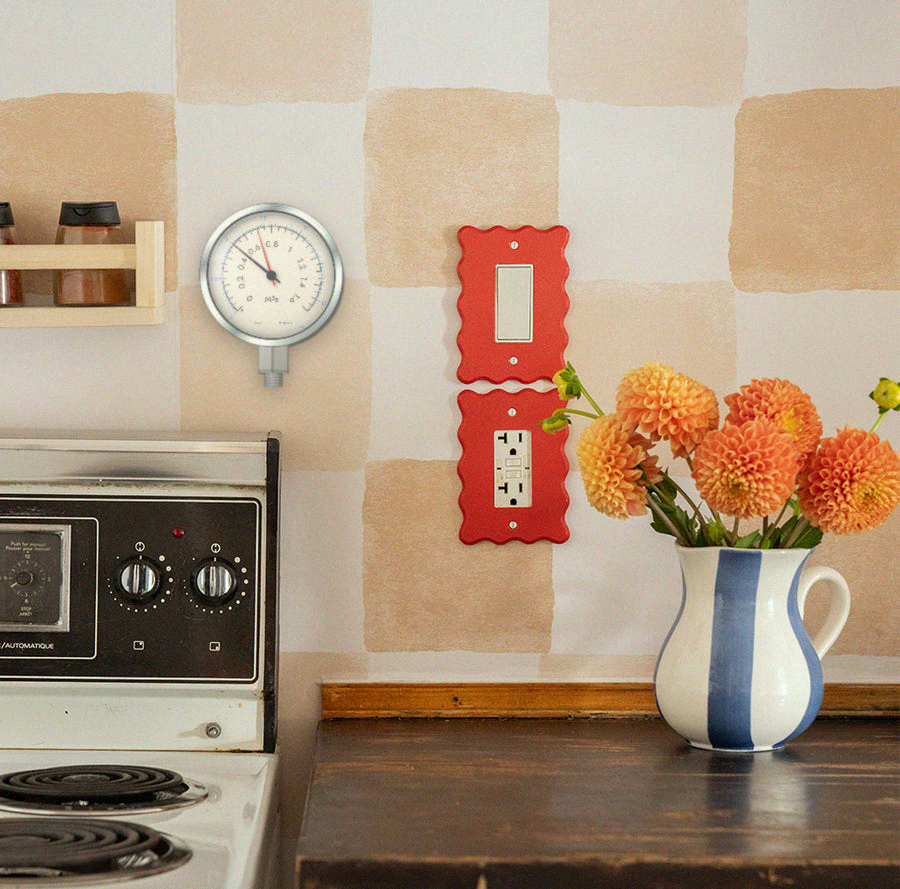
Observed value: value=0.5 unit=MPa
